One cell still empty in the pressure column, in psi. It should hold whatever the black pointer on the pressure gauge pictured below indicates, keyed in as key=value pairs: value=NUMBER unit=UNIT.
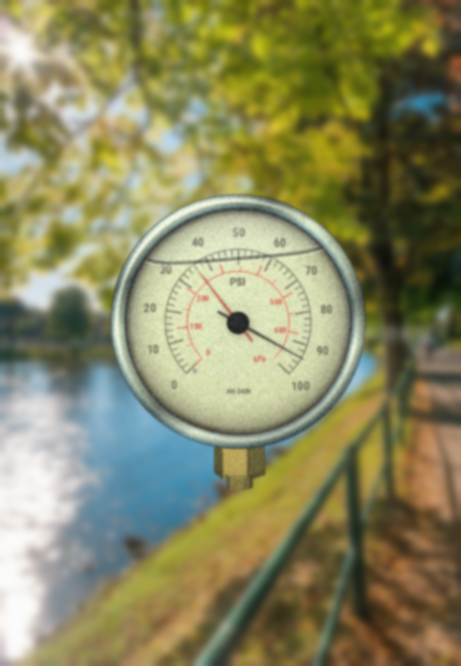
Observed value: value=94 unit=psi
